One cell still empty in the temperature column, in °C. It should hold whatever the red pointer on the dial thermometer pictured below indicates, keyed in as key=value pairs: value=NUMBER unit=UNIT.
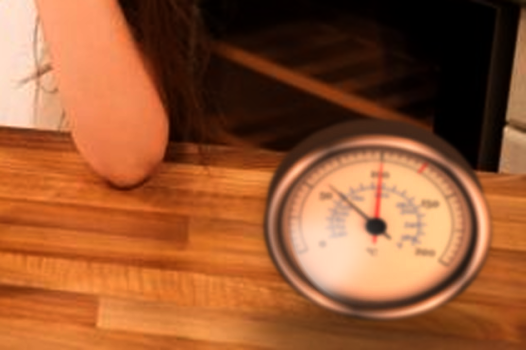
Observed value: value=100 unit=°C
